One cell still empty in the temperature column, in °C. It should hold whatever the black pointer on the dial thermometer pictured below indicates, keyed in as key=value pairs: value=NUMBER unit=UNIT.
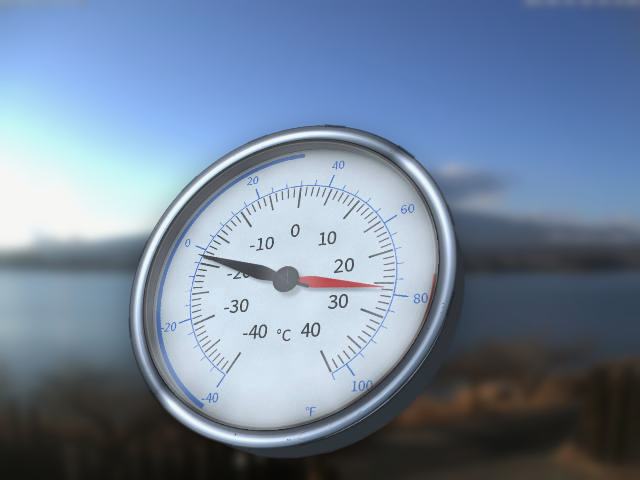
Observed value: value=-19 unit=°C
